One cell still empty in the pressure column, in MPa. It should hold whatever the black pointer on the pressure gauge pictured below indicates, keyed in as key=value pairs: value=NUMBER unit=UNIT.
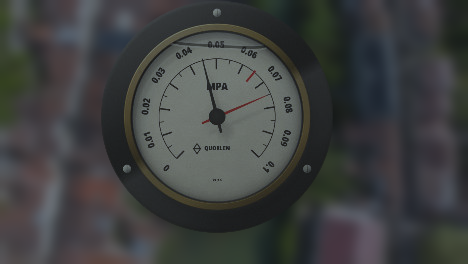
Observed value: value=0.045 unit=MPa
